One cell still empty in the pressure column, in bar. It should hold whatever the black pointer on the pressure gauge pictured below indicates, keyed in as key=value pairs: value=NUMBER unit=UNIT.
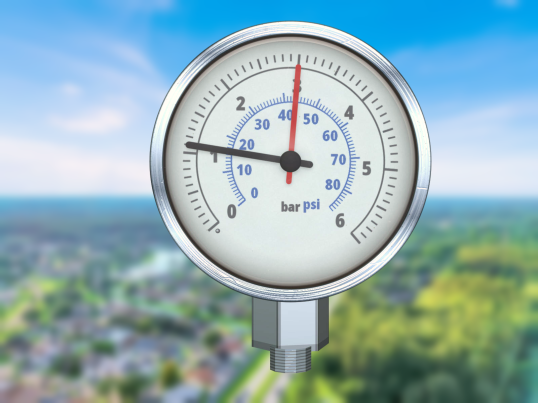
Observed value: value=1.1 unit=bar
